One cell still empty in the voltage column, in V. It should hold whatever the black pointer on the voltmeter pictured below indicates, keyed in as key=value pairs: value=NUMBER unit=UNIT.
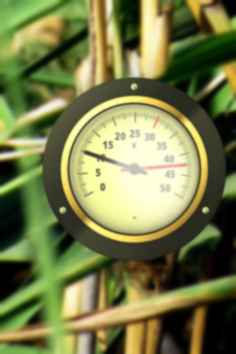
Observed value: value=10 unit=V
